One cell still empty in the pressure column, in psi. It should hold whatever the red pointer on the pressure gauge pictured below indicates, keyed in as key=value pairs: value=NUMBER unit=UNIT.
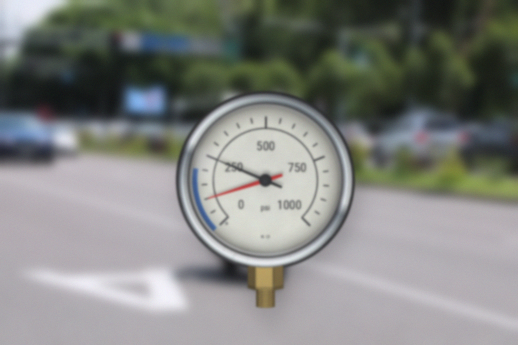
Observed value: value=100 unit=psi
